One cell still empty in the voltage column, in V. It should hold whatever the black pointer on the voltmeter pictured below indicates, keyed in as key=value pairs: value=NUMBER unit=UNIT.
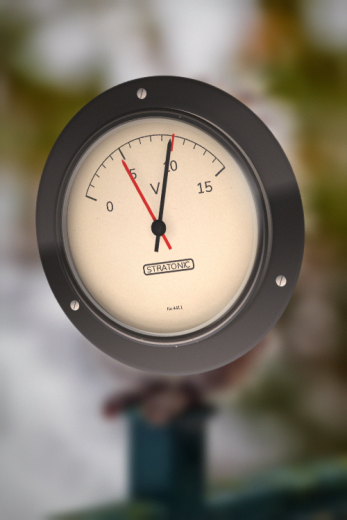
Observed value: value=10 unit=V
